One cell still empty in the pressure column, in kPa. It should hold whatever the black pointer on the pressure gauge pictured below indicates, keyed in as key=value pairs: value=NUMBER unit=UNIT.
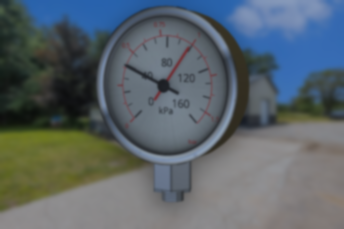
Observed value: value=40 unit=kPa
